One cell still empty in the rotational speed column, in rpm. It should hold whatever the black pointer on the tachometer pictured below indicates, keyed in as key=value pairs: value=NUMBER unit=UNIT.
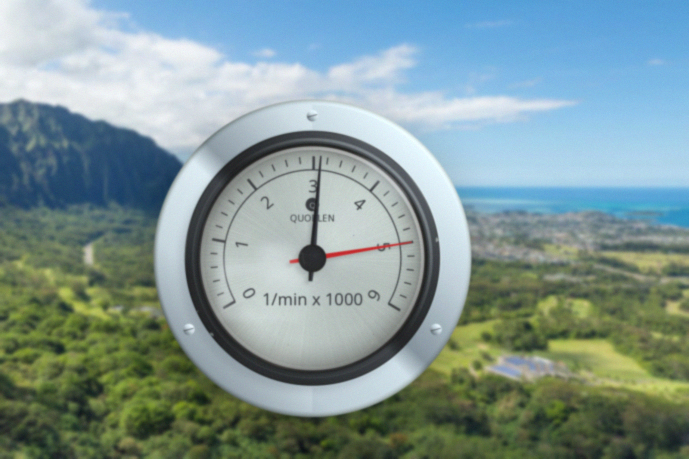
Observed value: value=3100 unit=rpm
